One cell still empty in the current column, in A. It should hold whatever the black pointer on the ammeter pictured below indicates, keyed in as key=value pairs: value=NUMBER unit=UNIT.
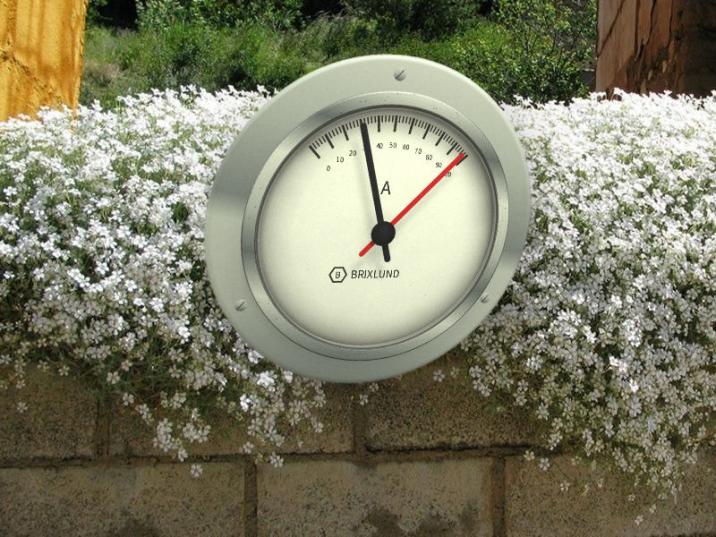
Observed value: value=30 unit=A
